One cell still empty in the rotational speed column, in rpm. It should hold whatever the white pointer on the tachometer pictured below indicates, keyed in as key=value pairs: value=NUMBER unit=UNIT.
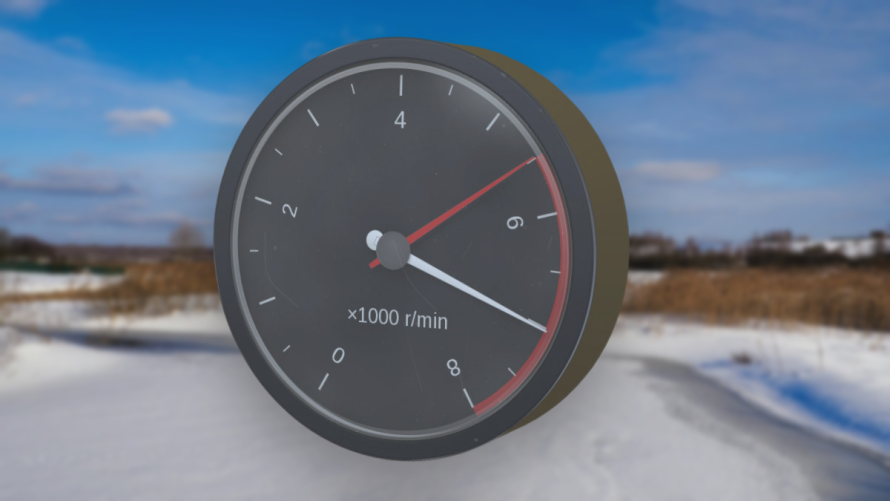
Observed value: value=7000 unit=rpm
